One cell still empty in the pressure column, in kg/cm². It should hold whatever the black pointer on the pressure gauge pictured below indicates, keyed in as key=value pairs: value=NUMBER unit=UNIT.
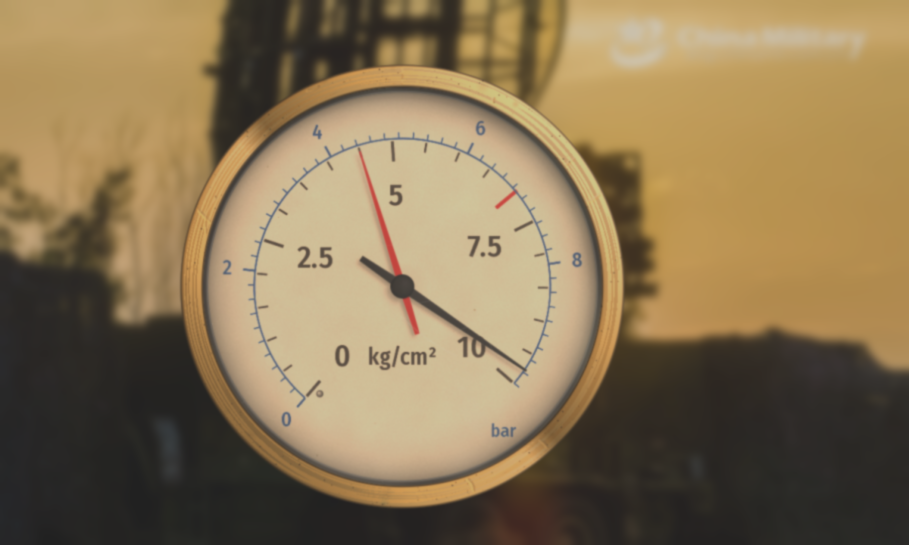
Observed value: value=9.75 unit=kg/cm²
